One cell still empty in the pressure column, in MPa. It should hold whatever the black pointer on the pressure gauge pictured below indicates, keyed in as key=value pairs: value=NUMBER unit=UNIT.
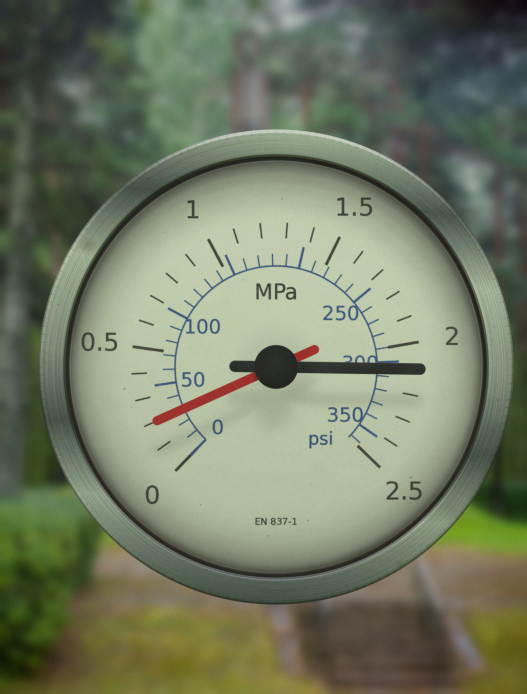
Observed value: value=2.1 unit=MPa
